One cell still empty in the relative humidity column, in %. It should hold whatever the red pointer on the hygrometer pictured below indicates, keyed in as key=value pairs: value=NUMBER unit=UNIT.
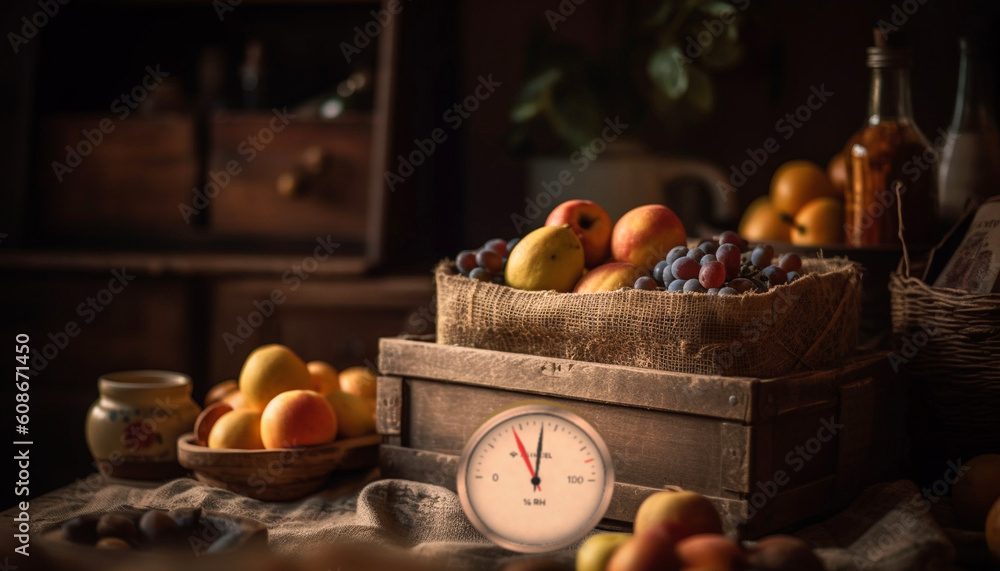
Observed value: value=36 unit=%
